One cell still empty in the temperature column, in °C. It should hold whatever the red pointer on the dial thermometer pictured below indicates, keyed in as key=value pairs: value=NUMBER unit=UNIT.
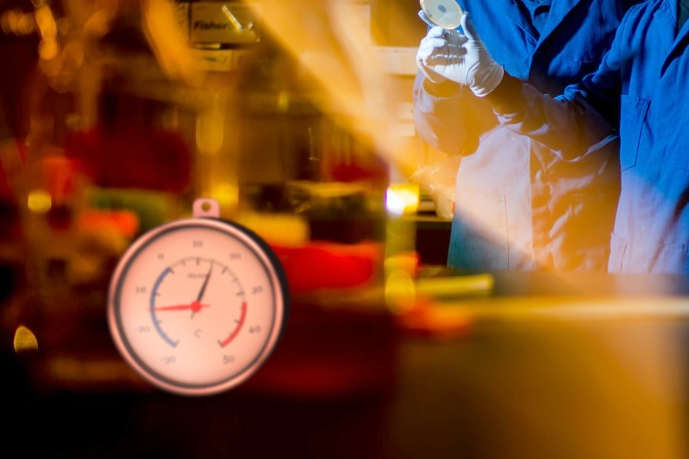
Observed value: value=-15 unit=°C
